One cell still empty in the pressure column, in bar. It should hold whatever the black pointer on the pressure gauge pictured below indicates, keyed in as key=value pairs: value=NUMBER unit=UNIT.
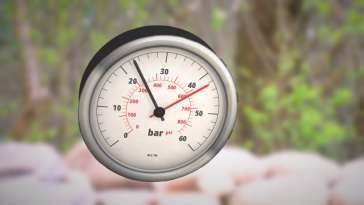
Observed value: value=23 unit=bar
